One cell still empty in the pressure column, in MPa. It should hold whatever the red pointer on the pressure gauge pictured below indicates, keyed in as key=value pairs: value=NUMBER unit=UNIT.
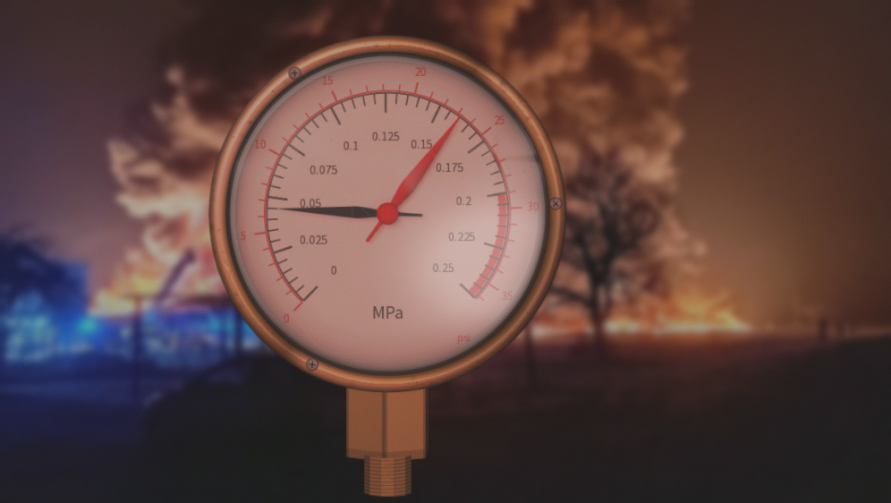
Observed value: value=0.16 unit=MPa
